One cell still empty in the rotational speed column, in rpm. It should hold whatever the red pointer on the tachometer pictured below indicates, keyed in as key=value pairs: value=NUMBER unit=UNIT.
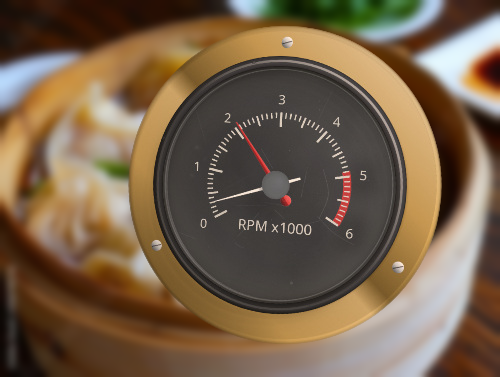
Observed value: value=2100 unit=rpm
